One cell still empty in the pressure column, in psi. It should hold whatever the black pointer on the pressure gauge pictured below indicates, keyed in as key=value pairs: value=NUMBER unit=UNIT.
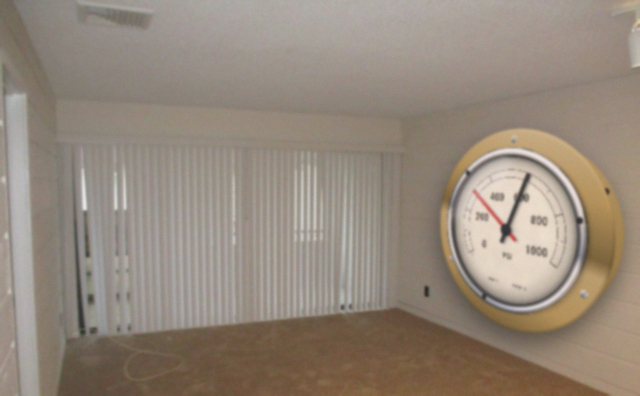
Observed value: value=600 unit=psi
